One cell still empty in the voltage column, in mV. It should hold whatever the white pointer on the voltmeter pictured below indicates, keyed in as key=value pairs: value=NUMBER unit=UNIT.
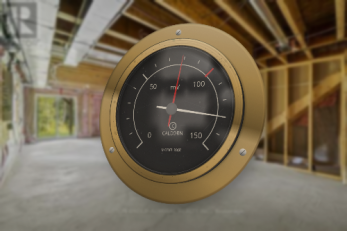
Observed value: value=130 unit=mV
